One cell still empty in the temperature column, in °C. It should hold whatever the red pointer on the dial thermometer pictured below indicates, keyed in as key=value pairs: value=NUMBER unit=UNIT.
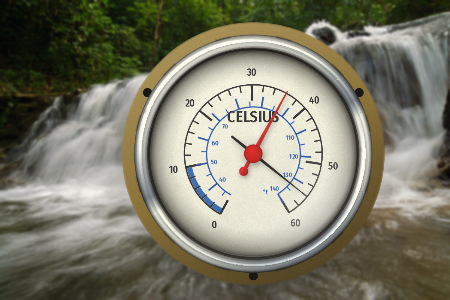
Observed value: value=36 unit=°C
